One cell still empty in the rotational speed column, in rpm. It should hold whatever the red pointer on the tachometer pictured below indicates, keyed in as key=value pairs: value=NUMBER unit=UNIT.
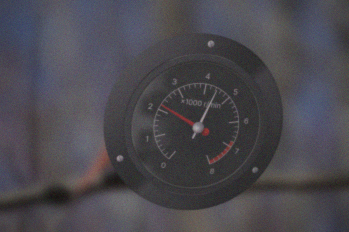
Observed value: value=2200 unit=rpm
